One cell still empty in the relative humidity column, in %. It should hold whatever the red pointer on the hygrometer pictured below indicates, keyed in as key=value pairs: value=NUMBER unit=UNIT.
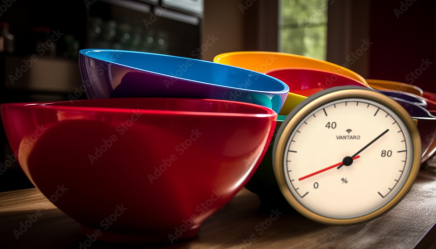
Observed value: value=8 unit=%
